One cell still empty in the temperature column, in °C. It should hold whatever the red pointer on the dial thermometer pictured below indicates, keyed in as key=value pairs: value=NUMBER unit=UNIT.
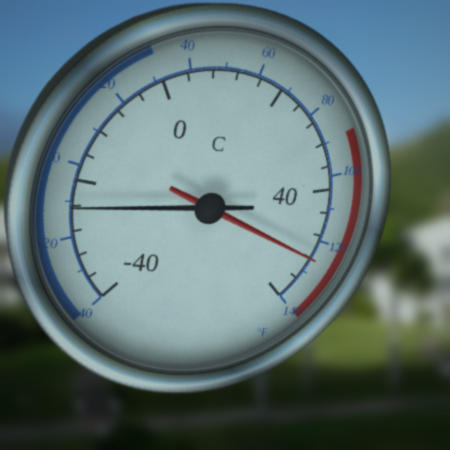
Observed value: value=52 unit=°C
